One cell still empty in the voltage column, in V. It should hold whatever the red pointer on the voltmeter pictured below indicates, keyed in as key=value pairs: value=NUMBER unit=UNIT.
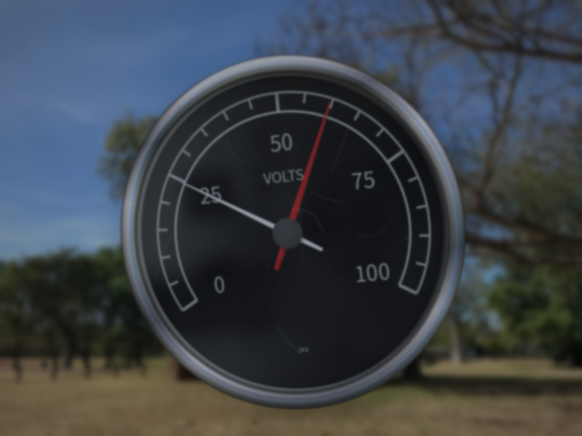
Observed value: value=60 unit=V
